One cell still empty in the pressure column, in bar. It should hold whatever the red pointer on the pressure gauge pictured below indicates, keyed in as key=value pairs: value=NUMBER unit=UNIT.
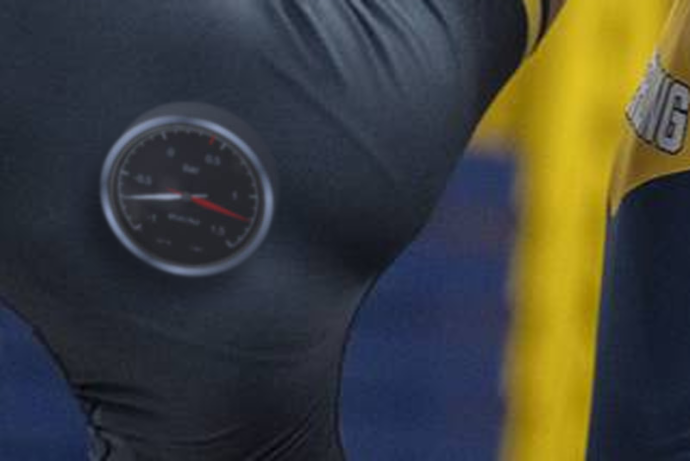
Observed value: value=1.2 unit=bar
